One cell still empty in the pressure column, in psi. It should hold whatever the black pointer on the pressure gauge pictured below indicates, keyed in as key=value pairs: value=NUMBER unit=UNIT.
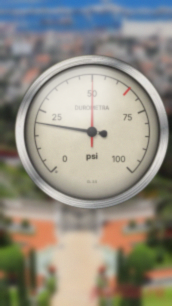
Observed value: value=20 unit=psi
